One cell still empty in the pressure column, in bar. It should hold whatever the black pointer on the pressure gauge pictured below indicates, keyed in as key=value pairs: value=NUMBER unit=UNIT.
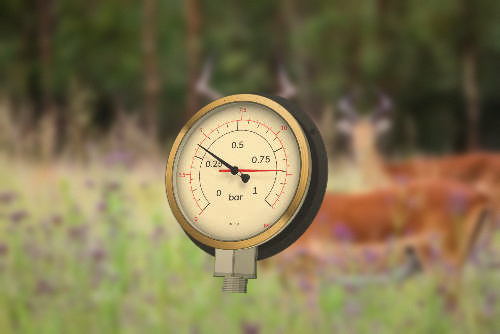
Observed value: value=0.3 unit=bar
